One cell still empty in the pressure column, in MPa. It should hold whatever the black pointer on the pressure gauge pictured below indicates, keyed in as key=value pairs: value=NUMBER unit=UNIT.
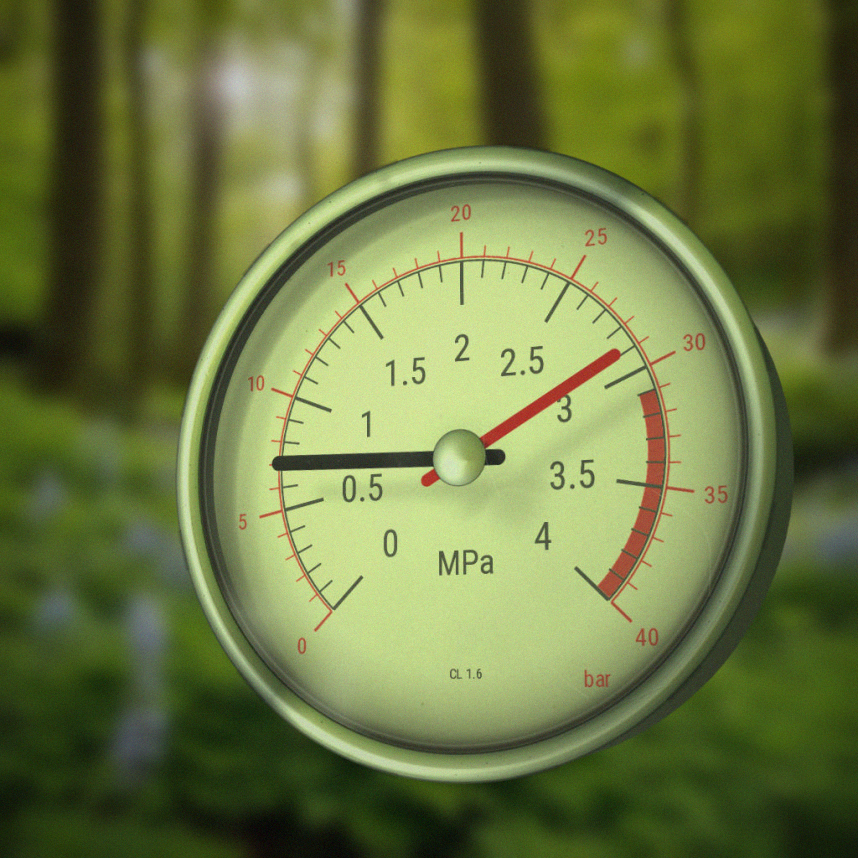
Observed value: value=0.7 unit=MPa
